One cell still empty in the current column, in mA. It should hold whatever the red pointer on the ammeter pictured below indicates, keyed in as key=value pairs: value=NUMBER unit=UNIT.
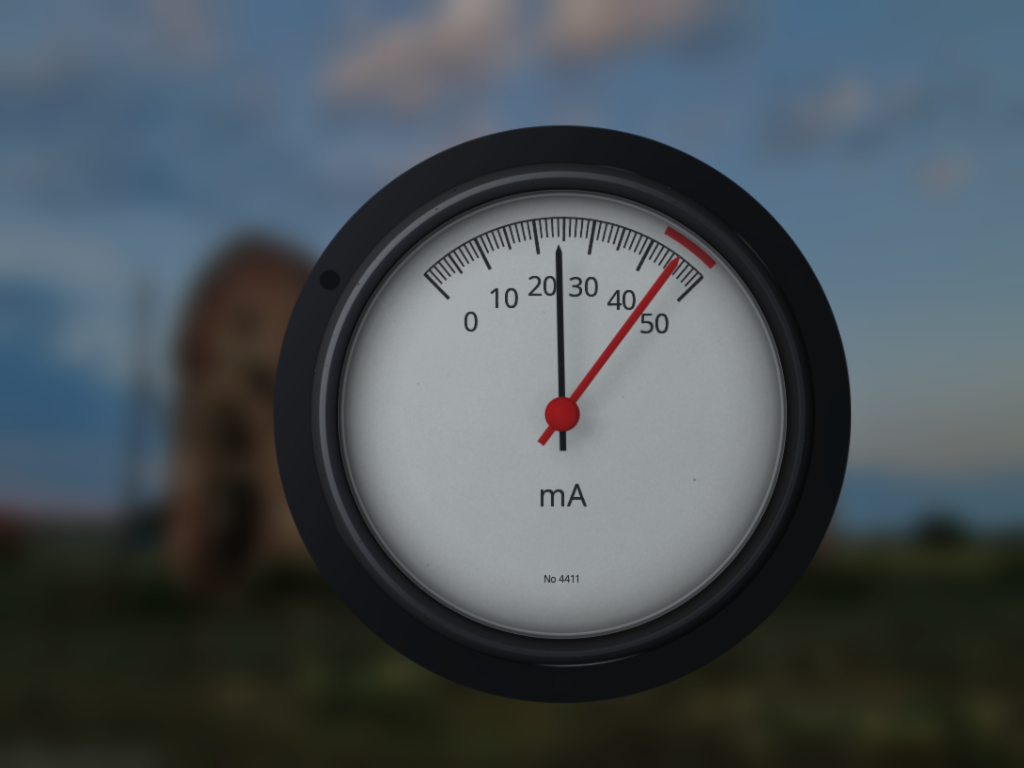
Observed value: value=45 unit=mA
